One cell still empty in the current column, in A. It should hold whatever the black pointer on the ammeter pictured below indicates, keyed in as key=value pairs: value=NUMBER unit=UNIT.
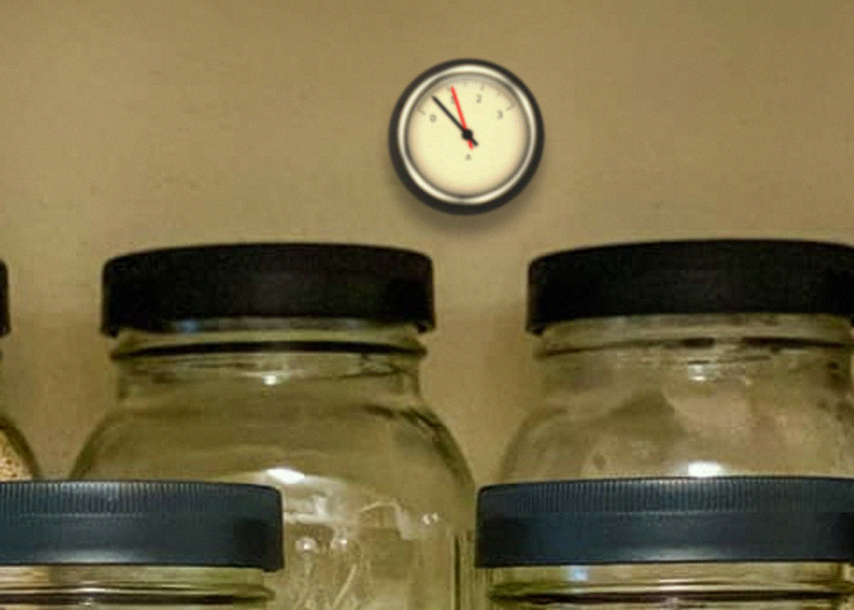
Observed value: value=0.5 unit=A
